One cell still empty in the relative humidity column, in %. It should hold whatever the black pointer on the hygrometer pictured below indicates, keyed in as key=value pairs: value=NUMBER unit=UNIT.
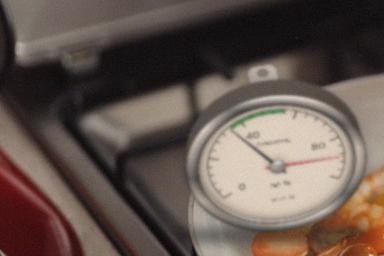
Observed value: value=36 unit=%
